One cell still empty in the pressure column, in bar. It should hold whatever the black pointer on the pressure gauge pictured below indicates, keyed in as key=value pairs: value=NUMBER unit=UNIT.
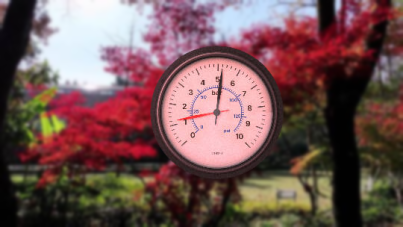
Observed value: value=5.2 unit=bar
